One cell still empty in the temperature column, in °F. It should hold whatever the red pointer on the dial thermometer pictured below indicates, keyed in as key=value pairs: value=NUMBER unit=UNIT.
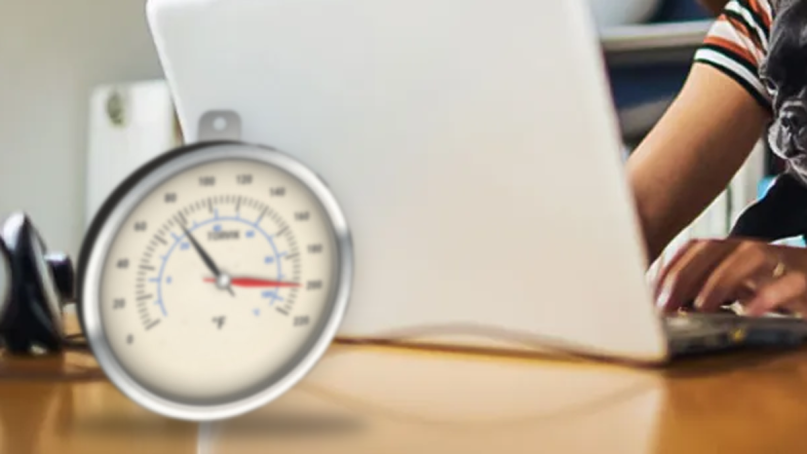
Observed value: value=200 unit=°F
